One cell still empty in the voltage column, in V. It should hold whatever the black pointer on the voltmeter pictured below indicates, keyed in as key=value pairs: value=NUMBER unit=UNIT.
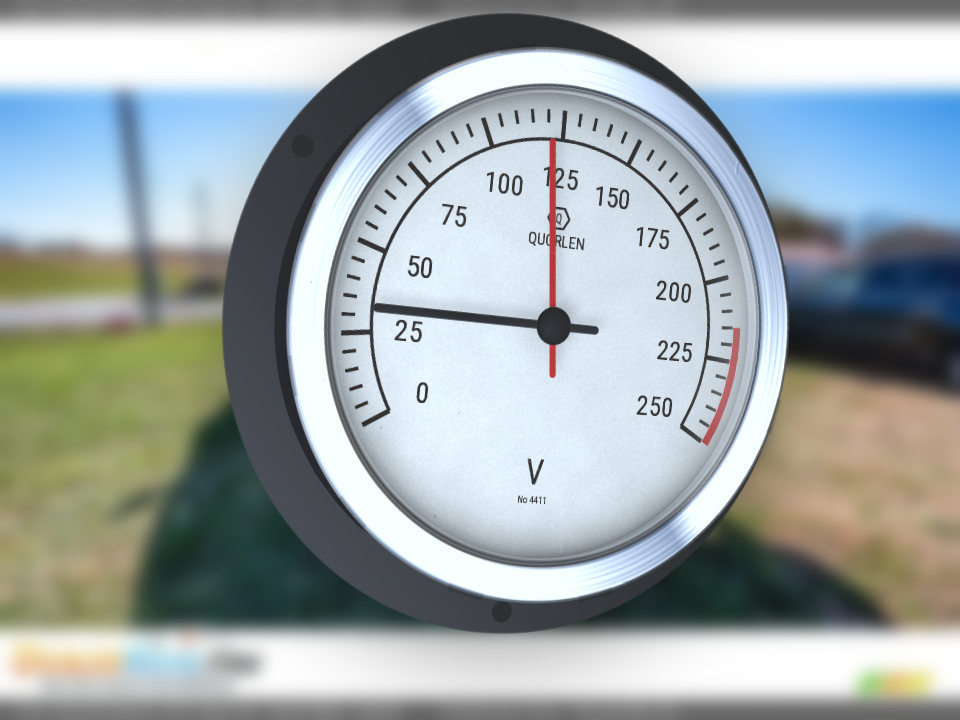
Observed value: value=32.5 unit=V
